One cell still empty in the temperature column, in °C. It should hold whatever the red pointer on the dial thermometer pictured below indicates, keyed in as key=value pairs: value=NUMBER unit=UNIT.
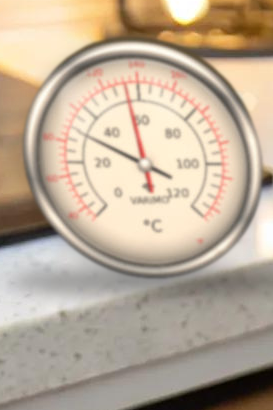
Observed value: value=56 unit=°C
